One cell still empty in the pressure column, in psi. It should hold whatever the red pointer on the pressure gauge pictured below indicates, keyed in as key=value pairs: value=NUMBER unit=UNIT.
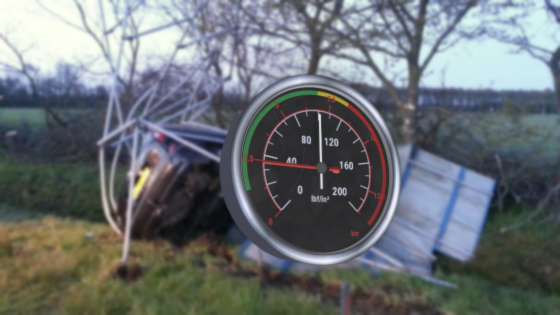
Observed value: value=35 unit=psi
